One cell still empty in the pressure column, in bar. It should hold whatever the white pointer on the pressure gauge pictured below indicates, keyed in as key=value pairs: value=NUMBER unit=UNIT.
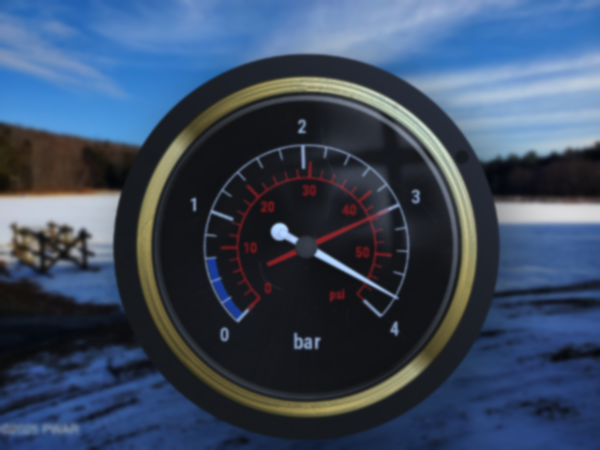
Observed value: value=3.8 unit=bar
